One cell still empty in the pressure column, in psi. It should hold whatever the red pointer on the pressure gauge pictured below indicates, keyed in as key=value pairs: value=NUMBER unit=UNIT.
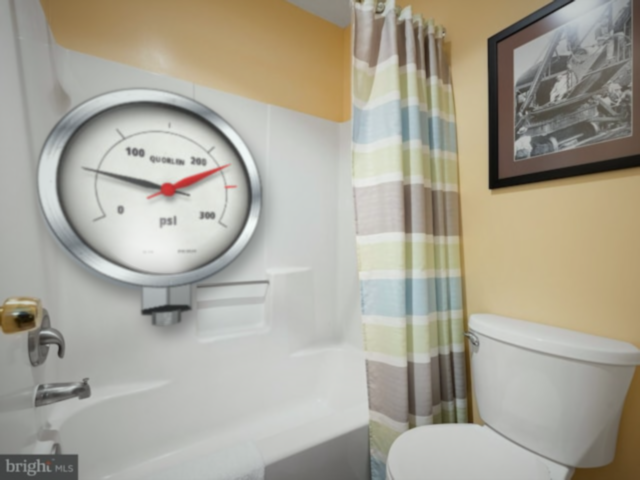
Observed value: value=225 unit=psi
